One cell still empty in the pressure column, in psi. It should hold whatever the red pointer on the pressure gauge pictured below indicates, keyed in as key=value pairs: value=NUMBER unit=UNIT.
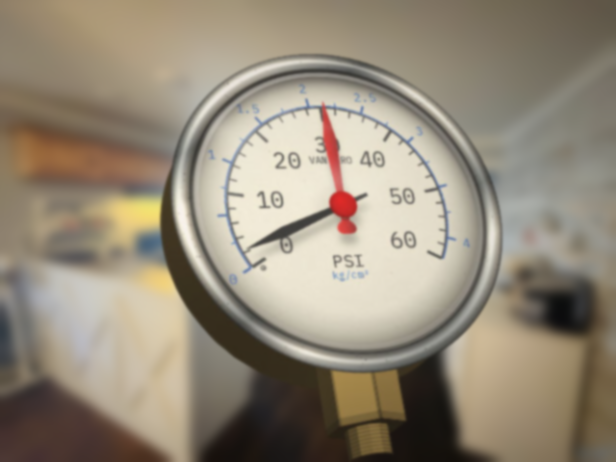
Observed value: value=30 unit=psi
